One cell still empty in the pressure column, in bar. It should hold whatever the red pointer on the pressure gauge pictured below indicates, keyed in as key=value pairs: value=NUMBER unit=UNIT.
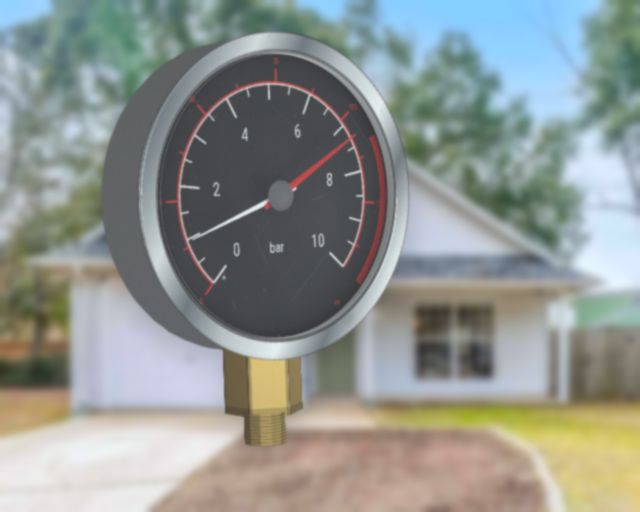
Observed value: value=7.25 unit=bar
